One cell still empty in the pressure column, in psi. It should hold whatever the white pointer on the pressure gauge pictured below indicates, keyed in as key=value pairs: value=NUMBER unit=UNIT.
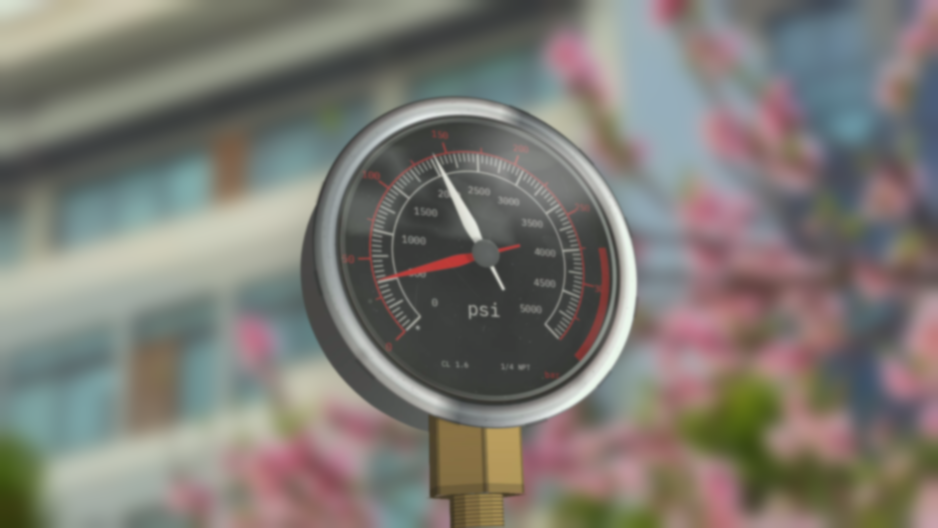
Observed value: value=2000 unit=psi
